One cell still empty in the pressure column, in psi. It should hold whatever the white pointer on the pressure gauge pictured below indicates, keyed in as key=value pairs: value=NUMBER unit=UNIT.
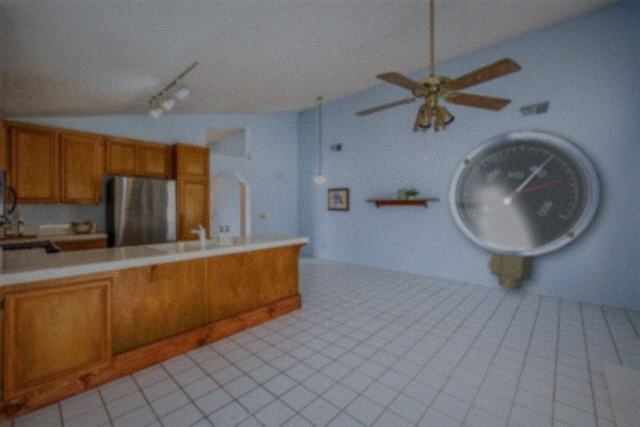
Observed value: value=400 unit=psi
